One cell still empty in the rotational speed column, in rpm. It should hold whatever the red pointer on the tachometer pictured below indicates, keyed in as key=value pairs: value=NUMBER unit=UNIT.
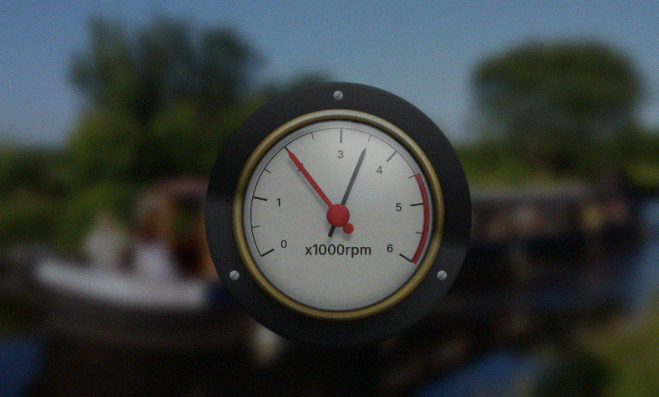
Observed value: value=2000 unit=rpm
